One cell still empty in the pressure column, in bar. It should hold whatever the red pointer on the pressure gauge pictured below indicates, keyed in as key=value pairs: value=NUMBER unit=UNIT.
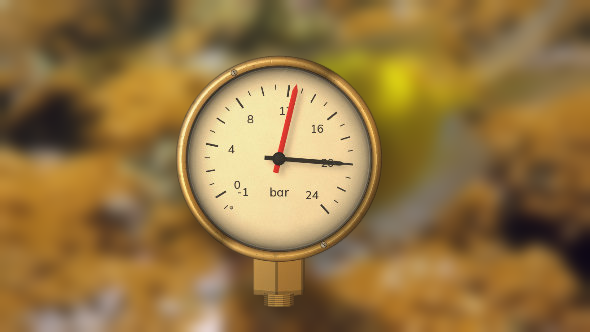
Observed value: value=12.5 unit=bar
